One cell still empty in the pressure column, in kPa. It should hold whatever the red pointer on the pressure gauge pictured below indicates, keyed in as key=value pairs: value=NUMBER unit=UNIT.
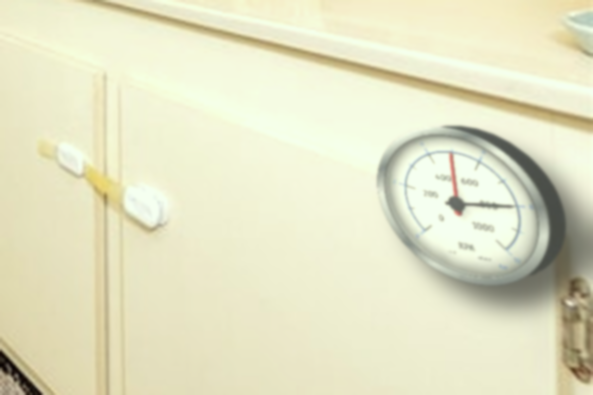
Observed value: value=500 unit=kPa
